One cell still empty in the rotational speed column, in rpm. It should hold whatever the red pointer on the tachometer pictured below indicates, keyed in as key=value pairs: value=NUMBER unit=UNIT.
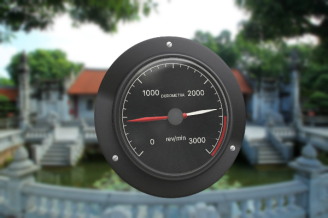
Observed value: value=450 unit=rpm
